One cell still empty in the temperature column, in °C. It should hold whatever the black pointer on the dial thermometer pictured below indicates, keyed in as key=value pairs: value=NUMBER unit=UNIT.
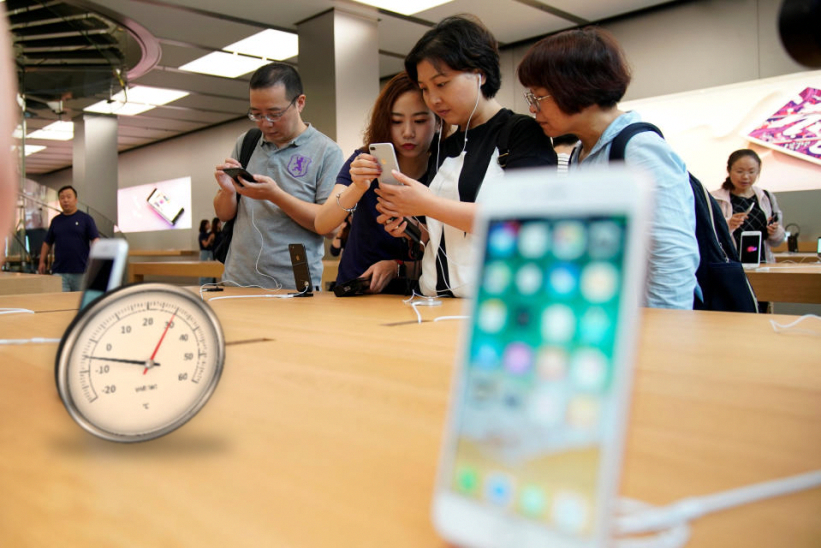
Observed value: value=-5 unit=°C
